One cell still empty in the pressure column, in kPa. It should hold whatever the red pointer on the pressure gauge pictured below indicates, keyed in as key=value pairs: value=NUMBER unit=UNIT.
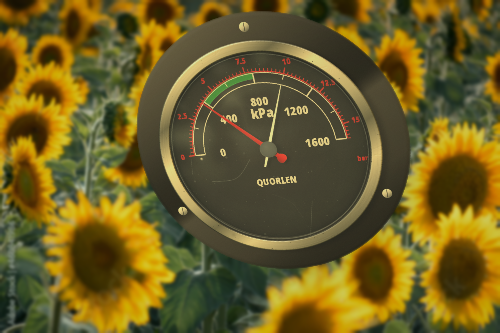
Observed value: value=400 unit=kPa
